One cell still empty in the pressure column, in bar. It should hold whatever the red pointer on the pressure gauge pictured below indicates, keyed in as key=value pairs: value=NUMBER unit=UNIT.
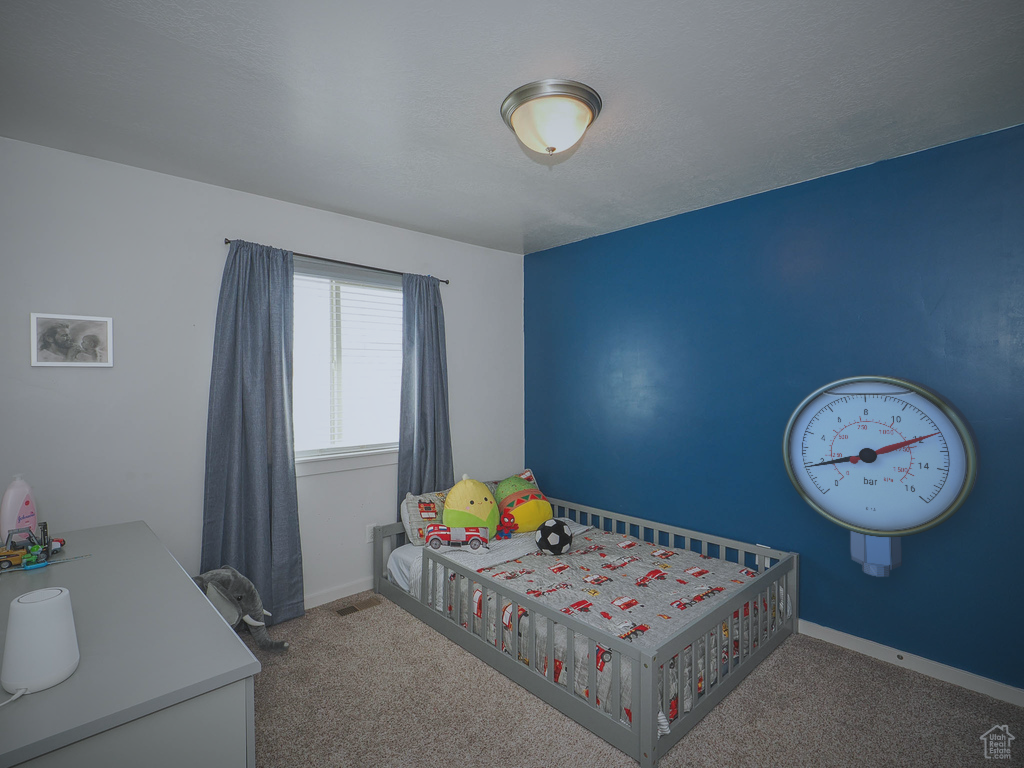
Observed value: value=12 unit=bar
